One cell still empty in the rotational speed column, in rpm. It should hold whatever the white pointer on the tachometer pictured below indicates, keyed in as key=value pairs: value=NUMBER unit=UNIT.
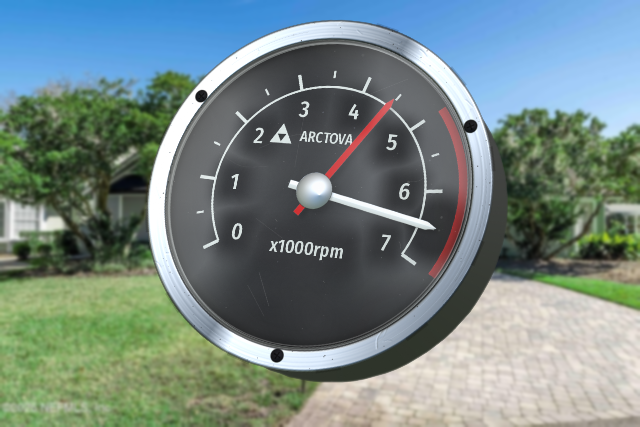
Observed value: value=6500 unit=rpm
